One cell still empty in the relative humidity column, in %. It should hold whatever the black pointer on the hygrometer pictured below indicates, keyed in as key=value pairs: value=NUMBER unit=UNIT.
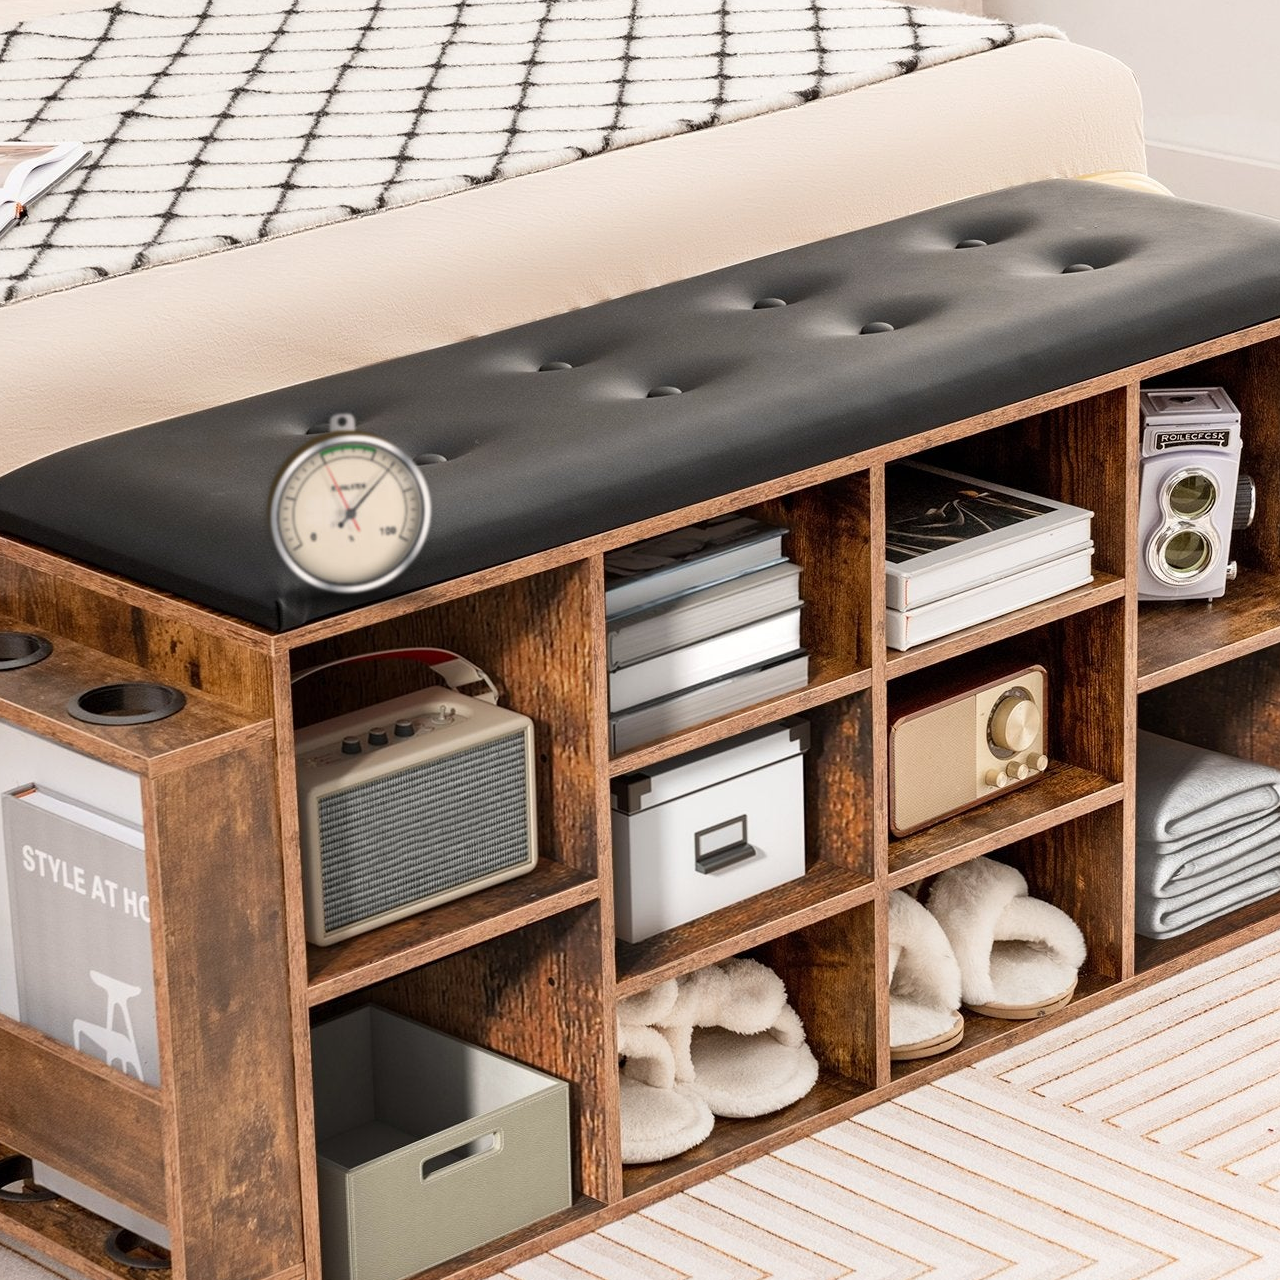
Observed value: value=68 unit=%
